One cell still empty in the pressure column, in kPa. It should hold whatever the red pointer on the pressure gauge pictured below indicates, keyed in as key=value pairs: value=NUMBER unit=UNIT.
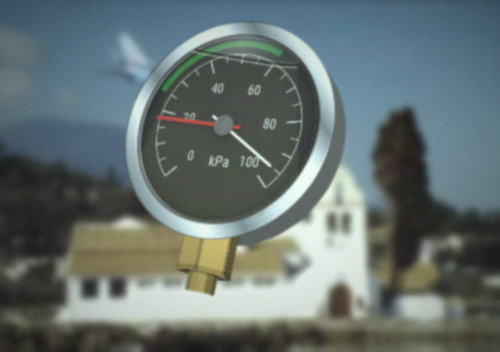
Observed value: value=17.5 unit=kPa
